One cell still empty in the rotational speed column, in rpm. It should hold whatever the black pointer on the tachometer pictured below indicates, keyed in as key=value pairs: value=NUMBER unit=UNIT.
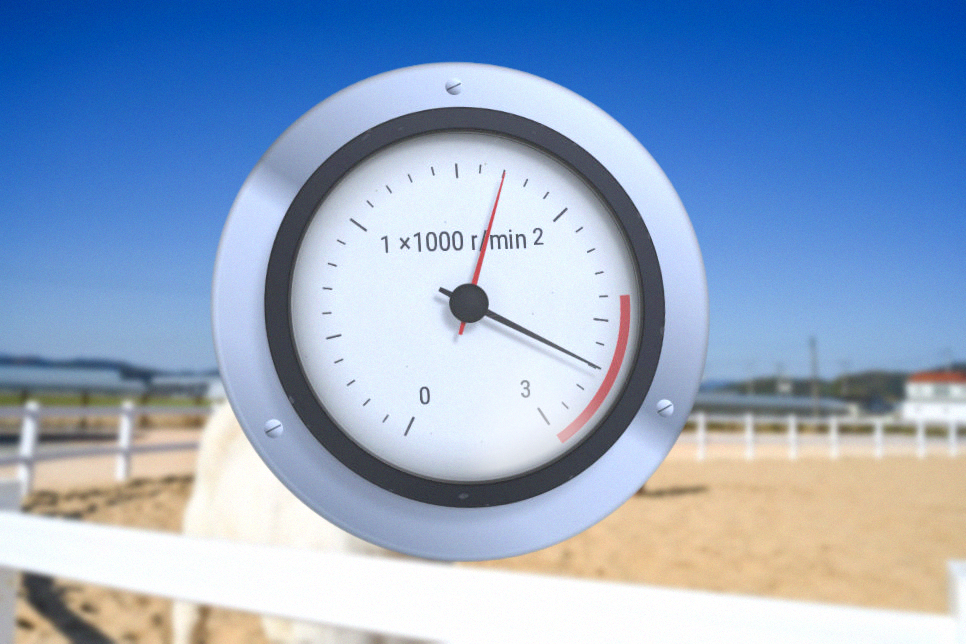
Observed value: value=2700 unit=rpm
